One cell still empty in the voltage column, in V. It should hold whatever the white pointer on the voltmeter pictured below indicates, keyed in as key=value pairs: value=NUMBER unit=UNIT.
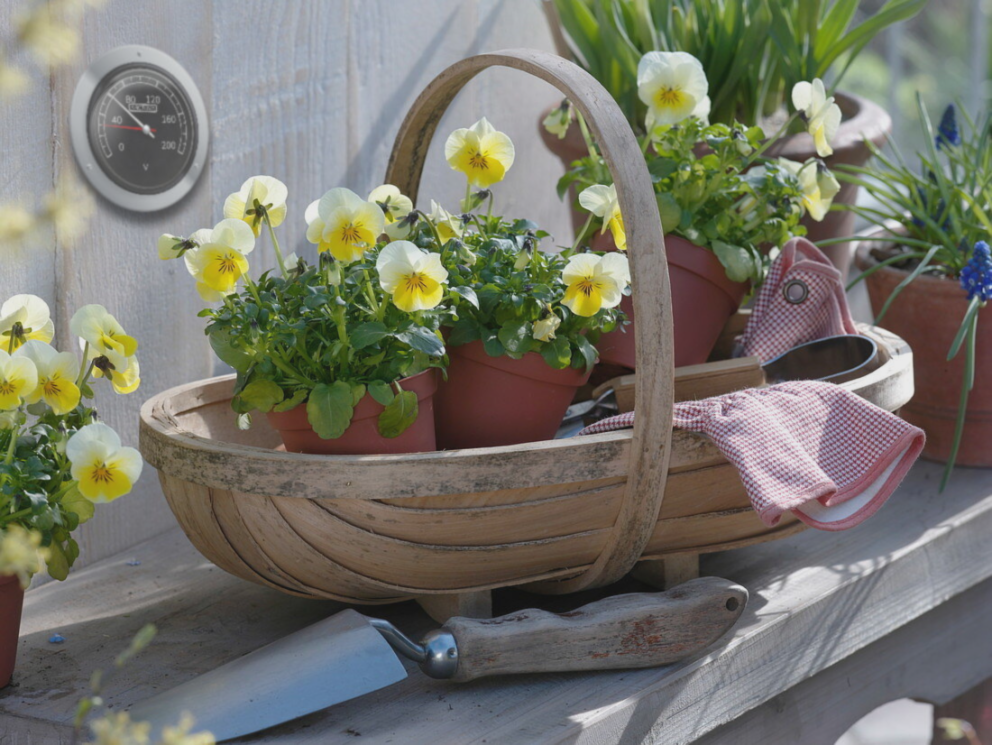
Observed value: value=60 unit=V
